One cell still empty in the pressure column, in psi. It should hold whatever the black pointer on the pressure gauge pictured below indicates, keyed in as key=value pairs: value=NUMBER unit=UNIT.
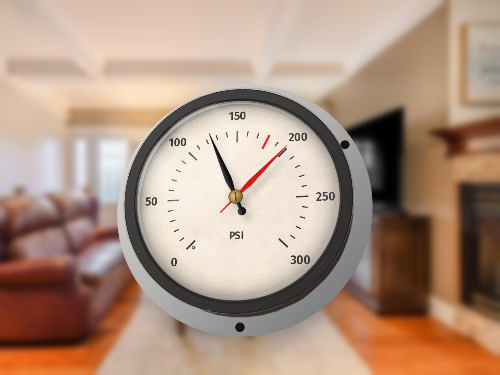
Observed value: value=125 unit=psi
